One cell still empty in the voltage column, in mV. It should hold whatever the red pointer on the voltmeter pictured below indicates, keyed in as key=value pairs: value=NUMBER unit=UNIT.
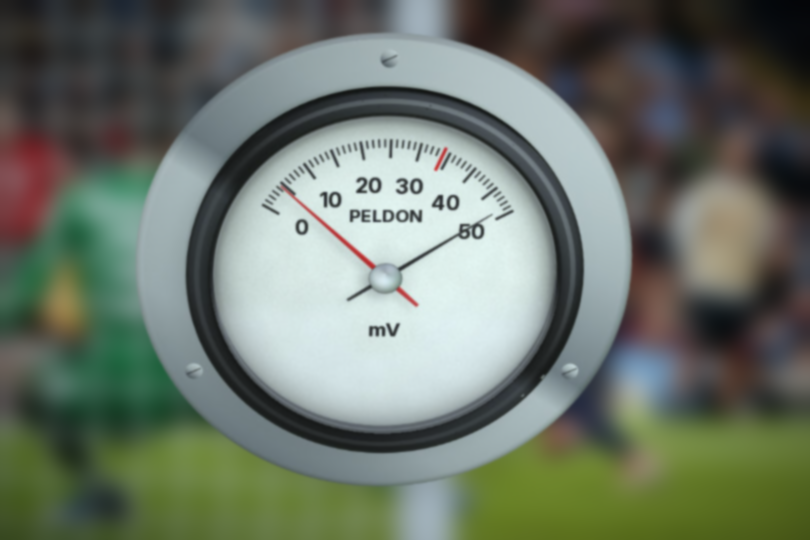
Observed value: value=5 unit=mV
